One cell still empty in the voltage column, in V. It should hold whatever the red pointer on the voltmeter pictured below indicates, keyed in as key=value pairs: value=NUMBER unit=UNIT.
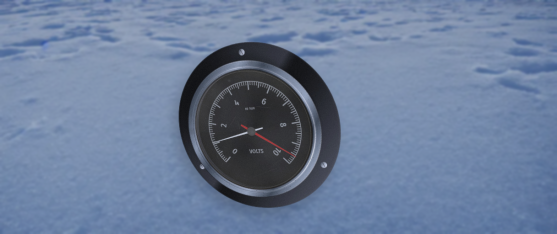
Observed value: value=9.5 unit=V
